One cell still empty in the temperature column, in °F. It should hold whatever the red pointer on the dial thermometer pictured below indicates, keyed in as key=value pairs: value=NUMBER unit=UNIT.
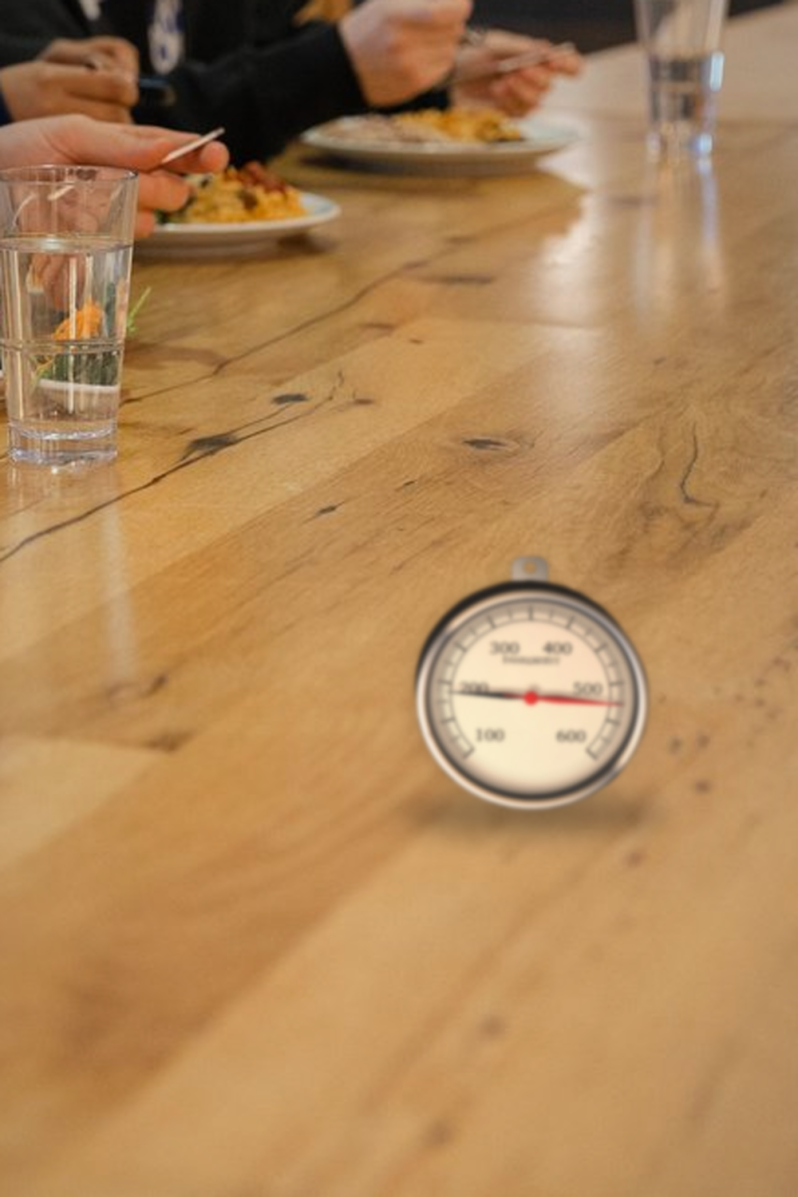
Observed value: value=525 unit=°F
